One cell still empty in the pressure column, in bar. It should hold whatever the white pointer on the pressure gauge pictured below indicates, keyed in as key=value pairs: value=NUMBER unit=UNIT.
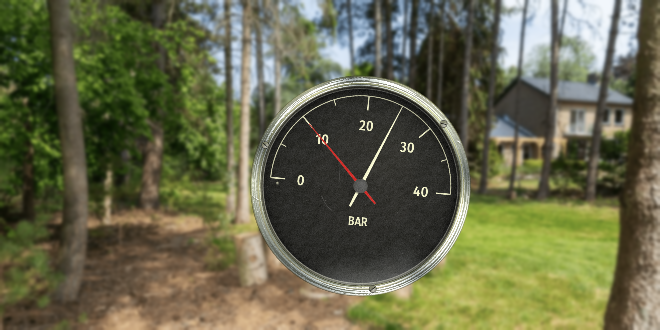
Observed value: value=25 unit=bar
